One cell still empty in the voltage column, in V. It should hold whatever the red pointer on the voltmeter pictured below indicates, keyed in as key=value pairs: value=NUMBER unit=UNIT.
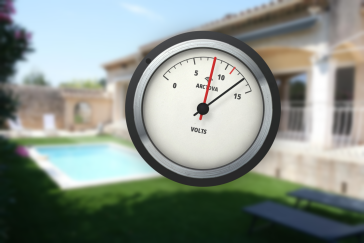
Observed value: value=8 unit=V
